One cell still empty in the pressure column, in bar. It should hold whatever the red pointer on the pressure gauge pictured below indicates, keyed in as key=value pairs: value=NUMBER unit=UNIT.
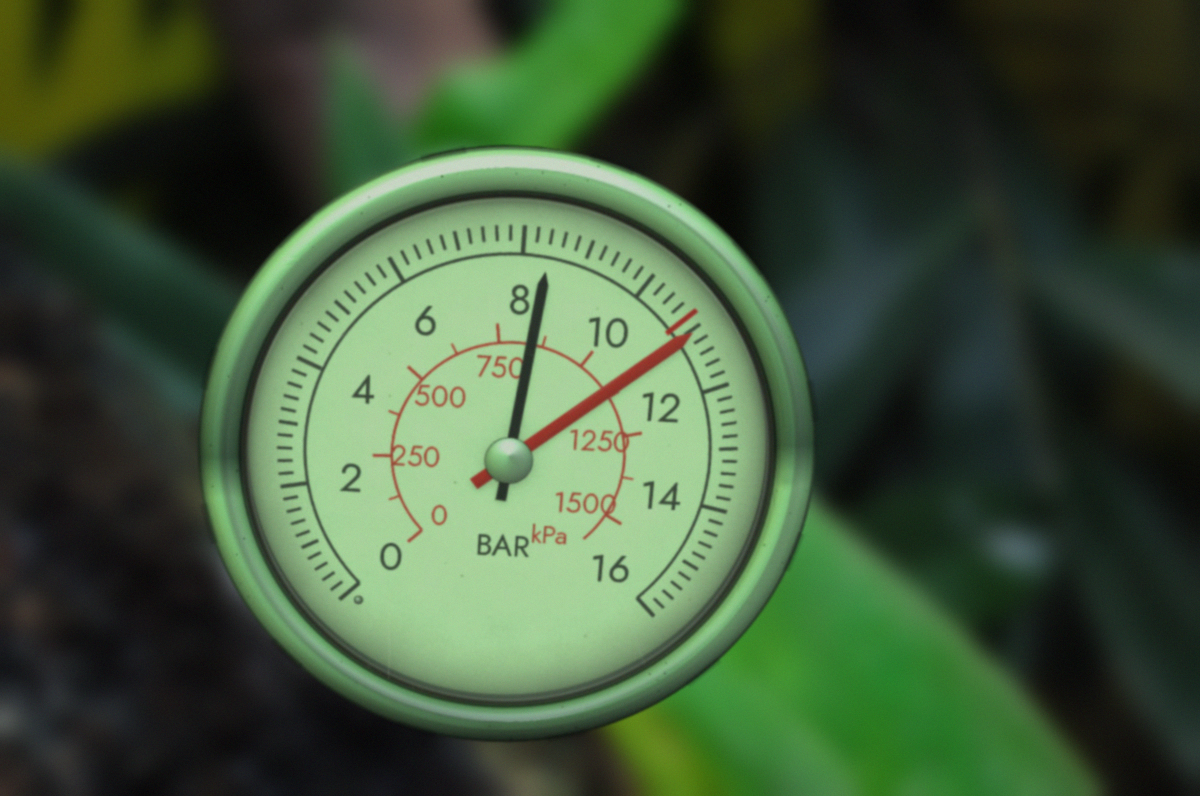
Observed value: value=11 unit=bar
